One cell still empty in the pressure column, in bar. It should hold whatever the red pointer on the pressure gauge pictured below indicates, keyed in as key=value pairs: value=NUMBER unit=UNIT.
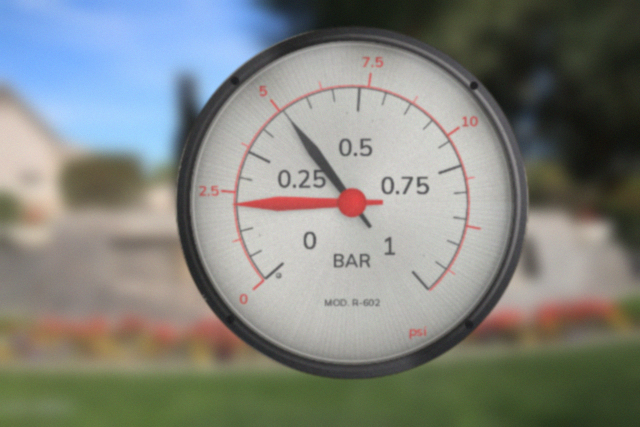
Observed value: value=0.15 unit=bar
